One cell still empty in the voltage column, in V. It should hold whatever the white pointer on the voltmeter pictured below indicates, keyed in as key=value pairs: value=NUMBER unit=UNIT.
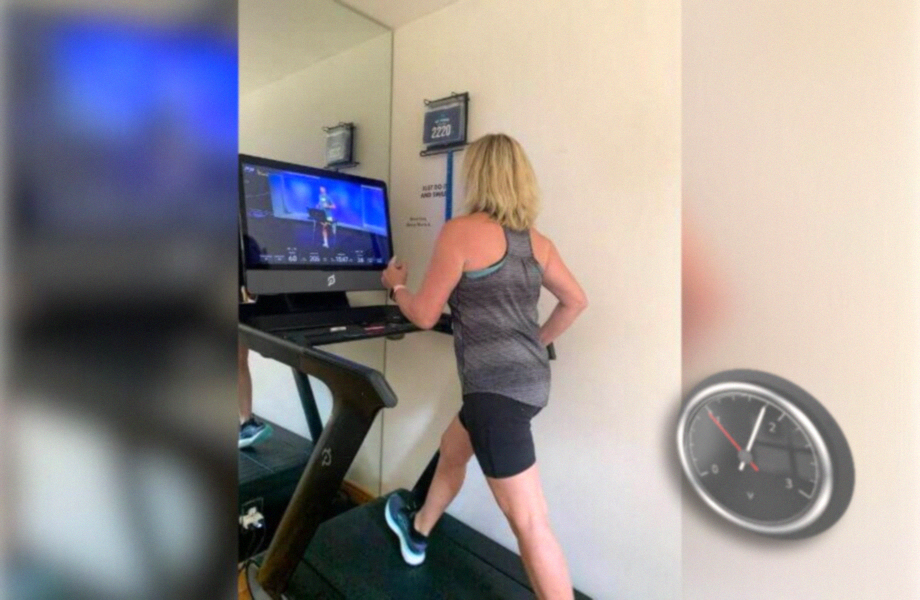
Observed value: value=1.8 unit=V
